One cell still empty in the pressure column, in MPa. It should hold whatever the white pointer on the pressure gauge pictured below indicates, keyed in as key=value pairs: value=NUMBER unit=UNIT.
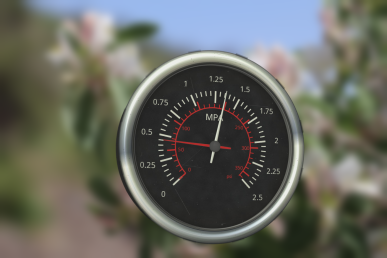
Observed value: value=1.35 unit=MPa
